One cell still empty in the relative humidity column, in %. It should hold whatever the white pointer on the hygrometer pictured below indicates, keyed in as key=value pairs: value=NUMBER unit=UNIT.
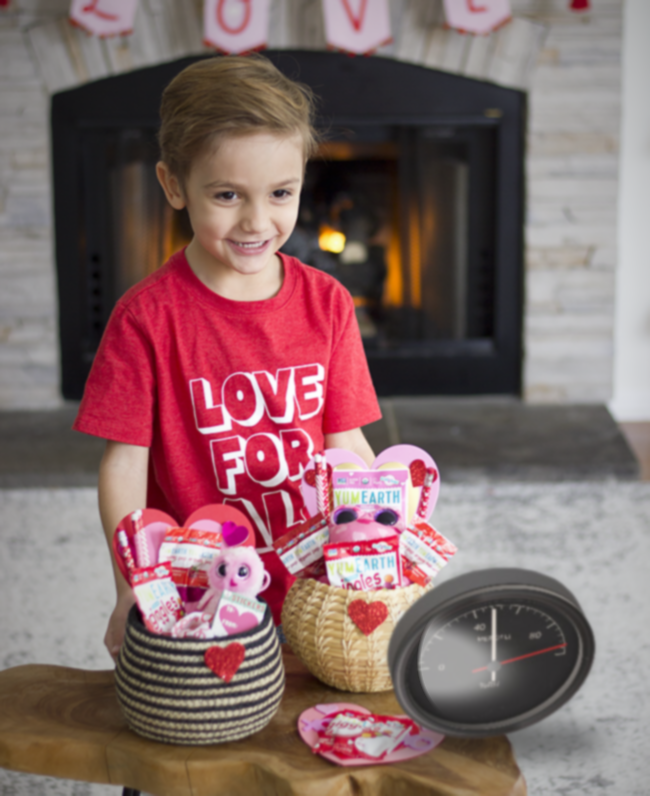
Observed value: value=48 unit=%
